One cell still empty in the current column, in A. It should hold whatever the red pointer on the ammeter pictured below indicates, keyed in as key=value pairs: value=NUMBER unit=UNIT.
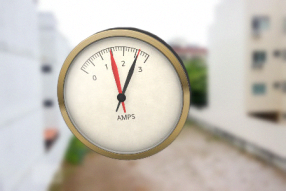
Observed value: value=1.5 unit=A
